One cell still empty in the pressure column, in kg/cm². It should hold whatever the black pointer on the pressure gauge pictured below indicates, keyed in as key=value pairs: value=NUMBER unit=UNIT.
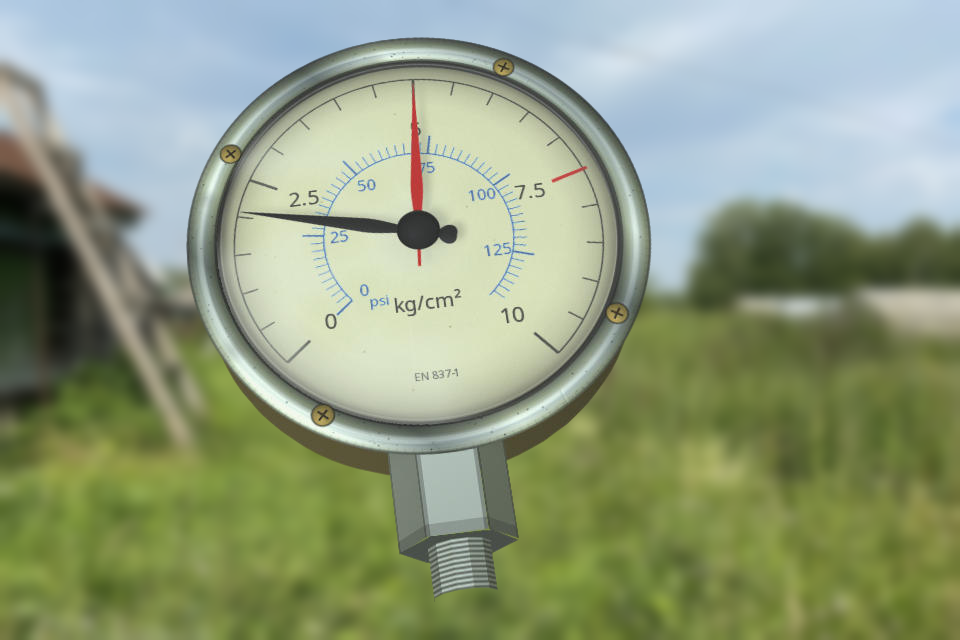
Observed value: value=2 unit=kg/cm²
